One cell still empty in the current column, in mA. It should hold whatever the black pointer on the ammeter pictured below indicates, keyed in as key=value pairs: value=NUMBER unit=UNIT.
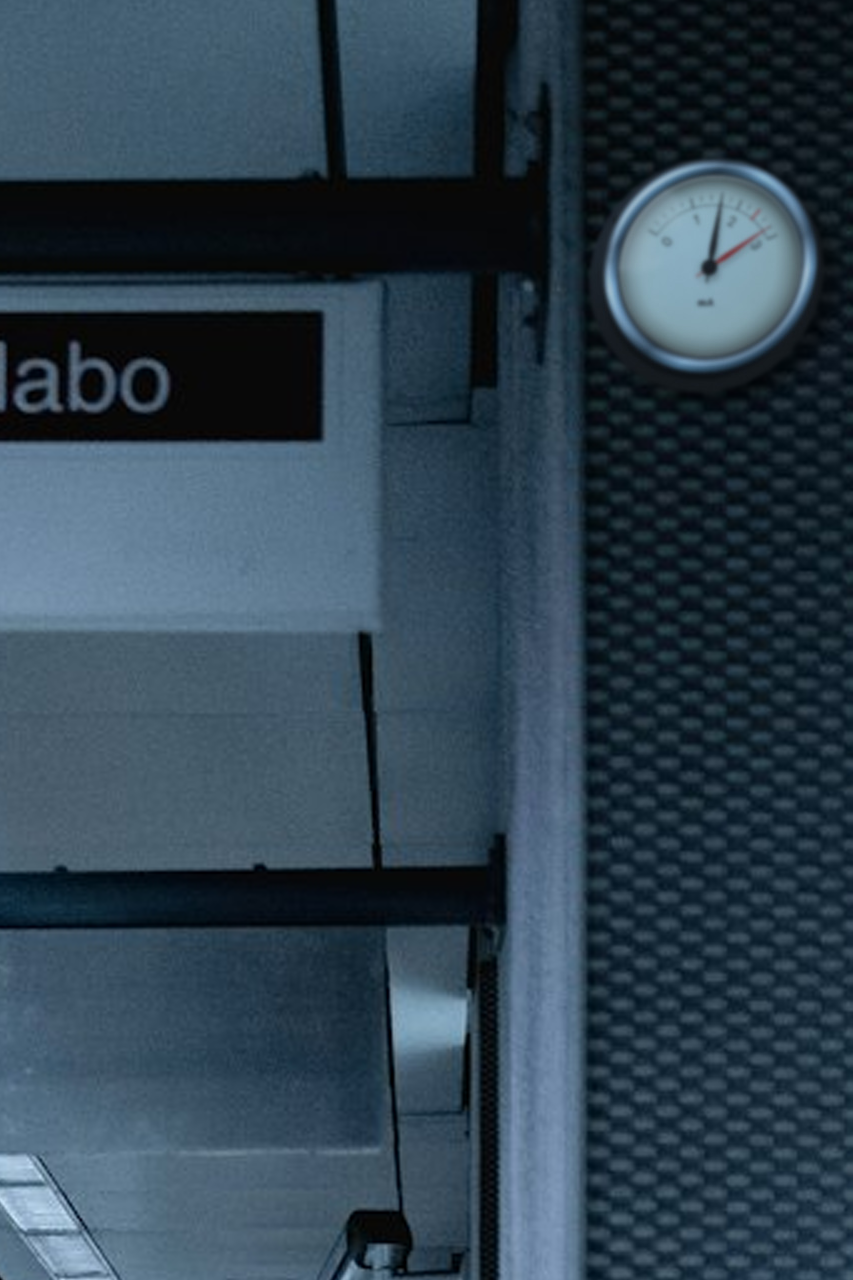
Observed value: value=1.6 unit=mA
